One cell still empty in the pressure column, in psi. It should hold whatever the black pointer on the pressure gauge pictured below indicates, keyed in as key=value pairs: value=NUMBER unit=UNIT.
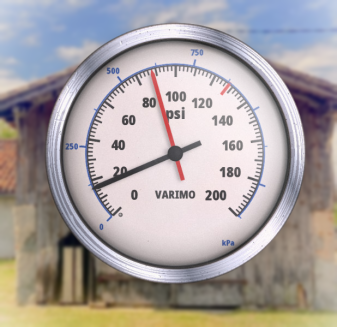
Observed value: value=16 unit=psi
